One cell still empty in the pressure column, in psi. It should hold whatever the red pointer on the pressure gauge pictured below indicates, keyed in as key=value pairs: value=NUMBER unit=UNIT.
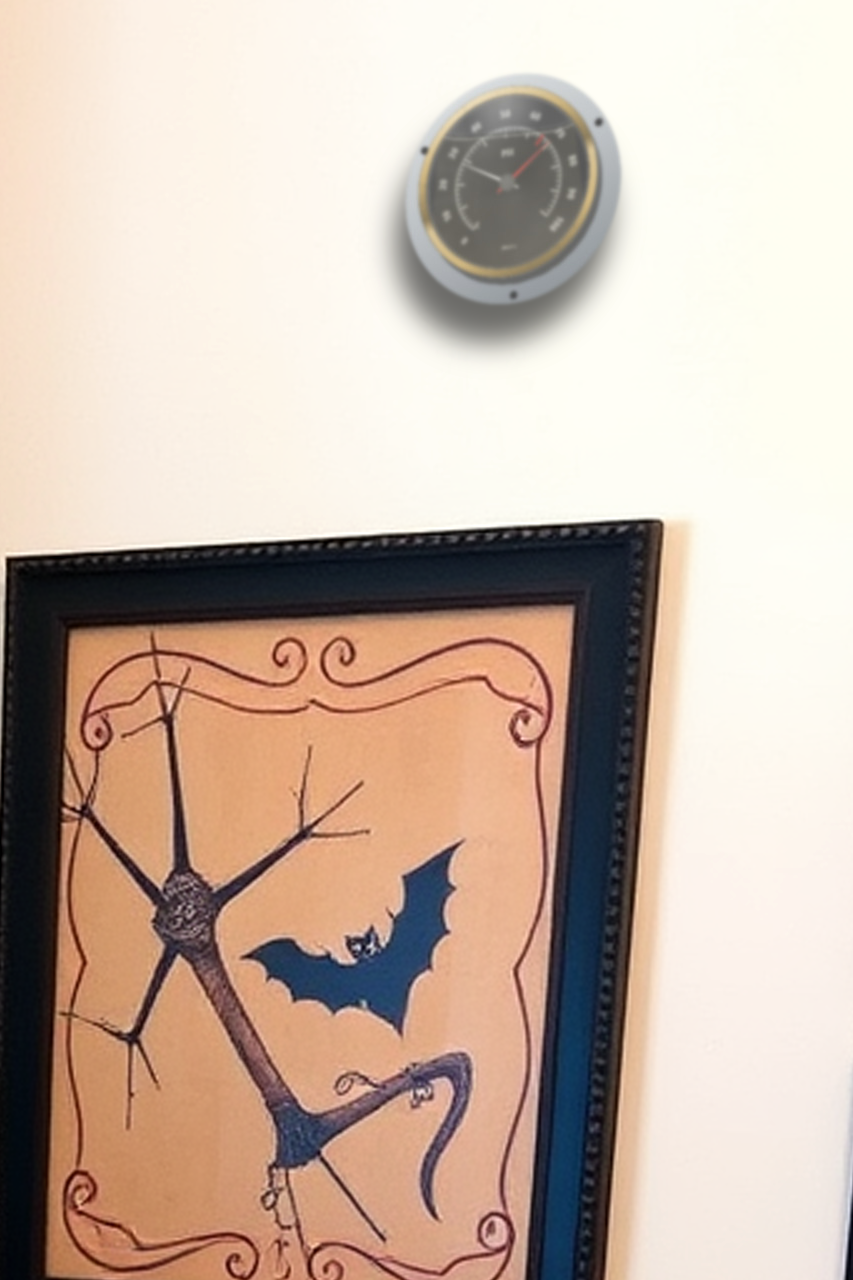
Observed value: value=70 unit=psi
